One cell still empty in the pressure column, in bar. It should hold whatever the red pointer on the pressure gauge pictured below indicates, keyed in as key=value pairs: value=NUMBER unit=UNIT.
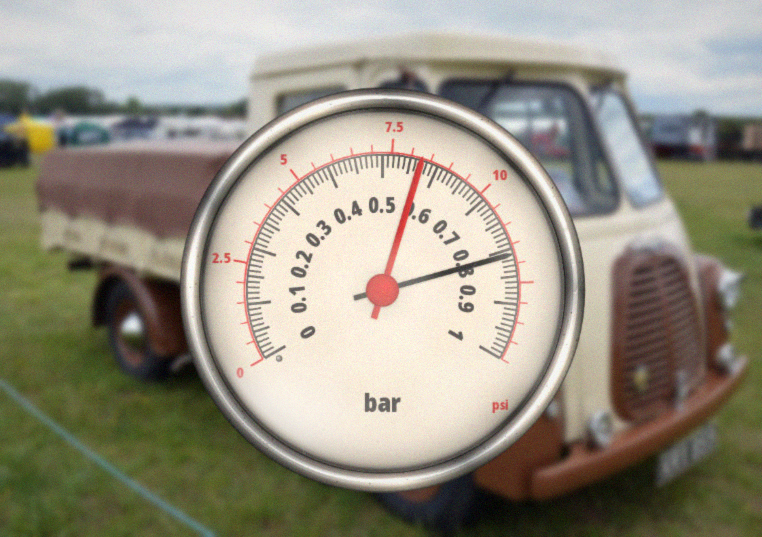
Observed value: value=0.57 unit=bar
